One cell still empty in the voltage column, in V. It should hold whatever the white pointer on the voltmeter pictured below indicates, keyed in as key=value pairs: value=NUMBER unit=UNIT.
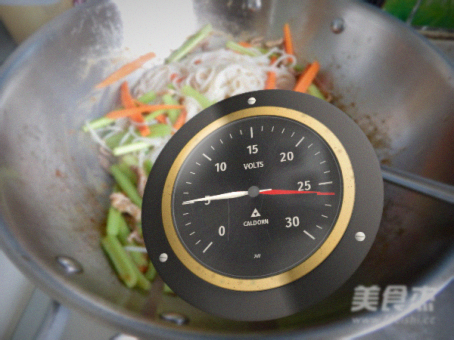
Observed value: value=5 unit=V
